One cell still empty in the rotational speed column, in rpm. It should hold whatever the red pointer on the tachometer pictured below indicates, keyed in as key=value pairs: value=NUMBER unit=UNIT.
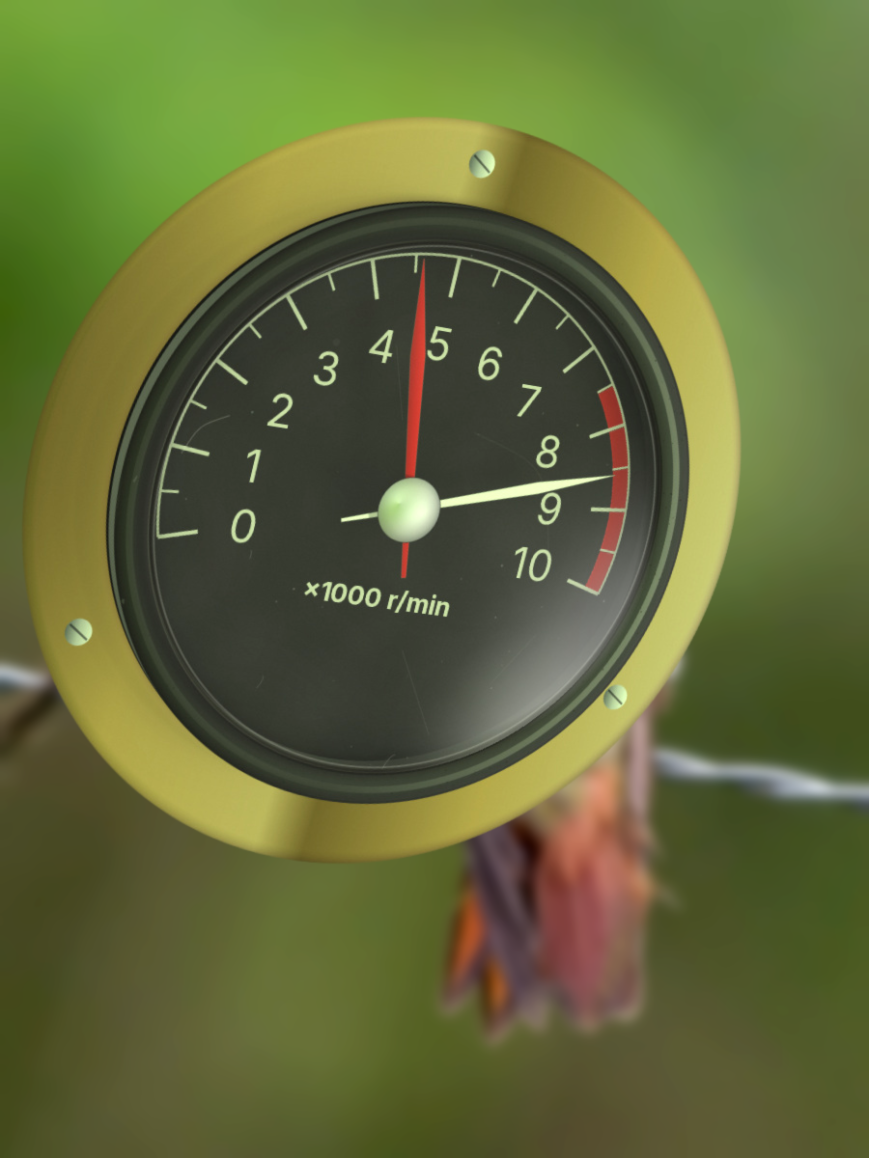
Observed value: value=4500 unit=rpm
